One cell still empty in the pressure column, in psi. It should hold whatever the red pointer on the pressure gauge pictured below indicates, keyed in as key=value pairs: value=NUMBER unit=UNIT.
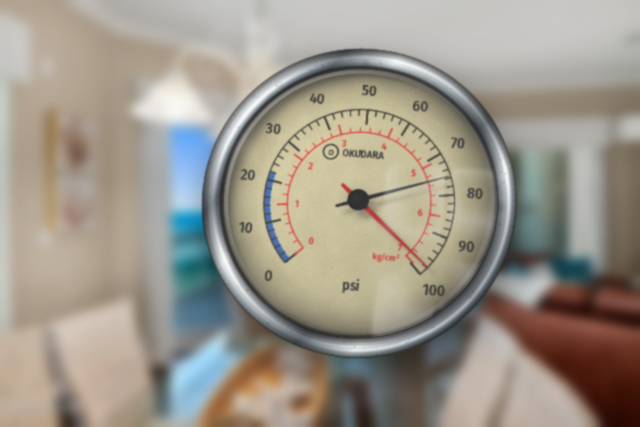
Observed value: value=98 unit=psi
